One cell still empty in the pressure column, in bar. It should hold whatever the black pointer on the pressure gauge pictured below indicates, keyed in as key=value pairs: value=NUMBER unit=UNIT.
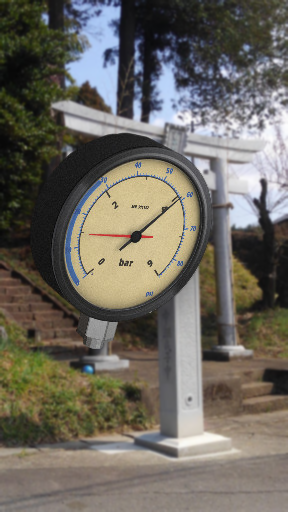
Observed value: value=4 unit=bar
